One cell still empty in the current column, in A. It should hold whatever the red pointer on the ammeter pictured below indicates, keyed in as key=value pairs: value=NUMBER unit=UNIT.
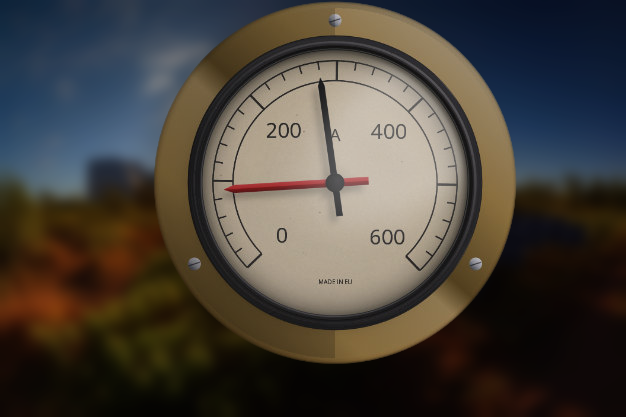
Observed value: value=90 unit=A
